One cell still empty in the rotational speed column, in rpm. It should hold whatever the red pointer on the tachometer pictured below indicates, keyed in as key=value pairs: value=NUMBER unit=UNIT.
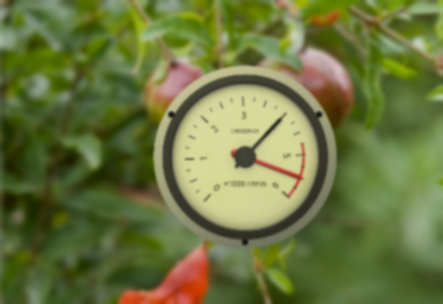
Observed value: value=5500 unit=rpm
